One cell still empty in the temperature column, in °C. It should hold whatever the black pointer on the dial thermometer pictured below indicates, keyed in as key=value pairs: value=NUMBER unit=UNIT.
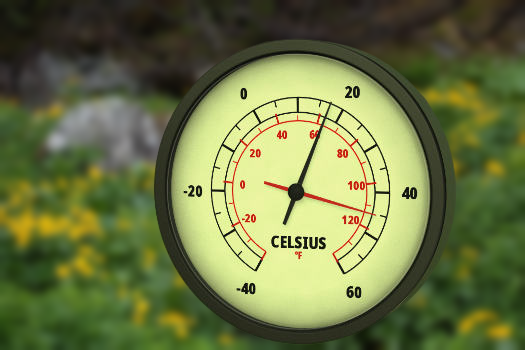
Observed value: value=17.5 unit=°C
